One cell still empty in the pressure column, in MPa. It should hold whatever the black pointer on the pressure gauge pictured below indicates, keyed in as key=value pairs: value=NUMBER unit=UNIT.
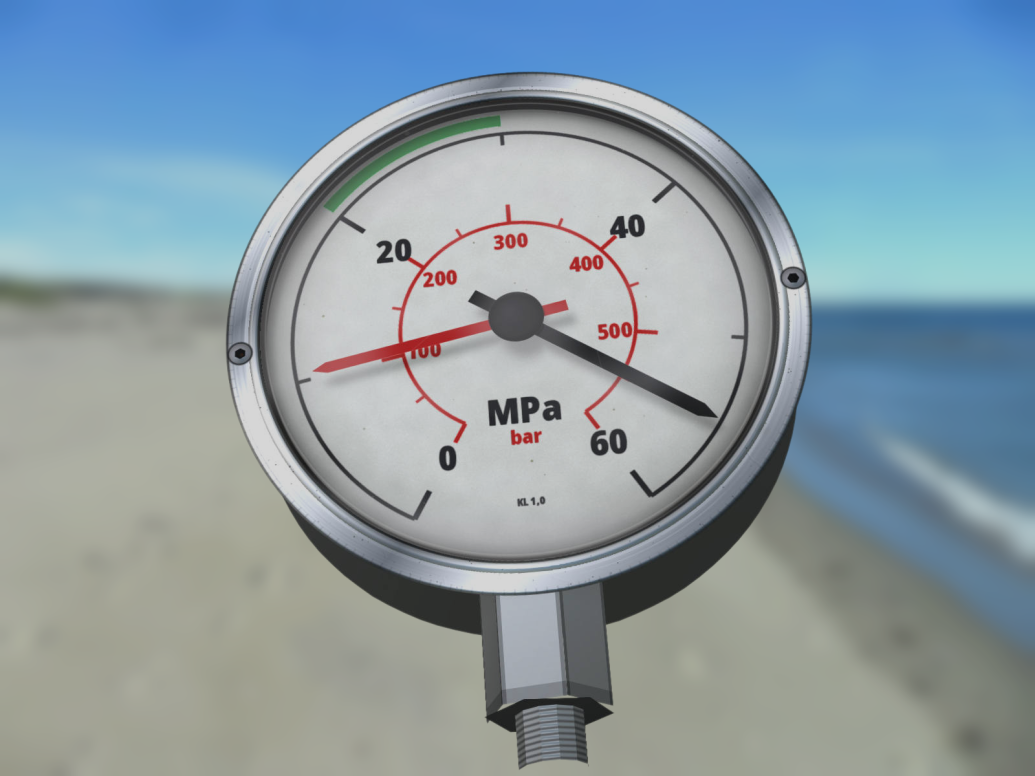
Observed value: value=55 unit=MPa
